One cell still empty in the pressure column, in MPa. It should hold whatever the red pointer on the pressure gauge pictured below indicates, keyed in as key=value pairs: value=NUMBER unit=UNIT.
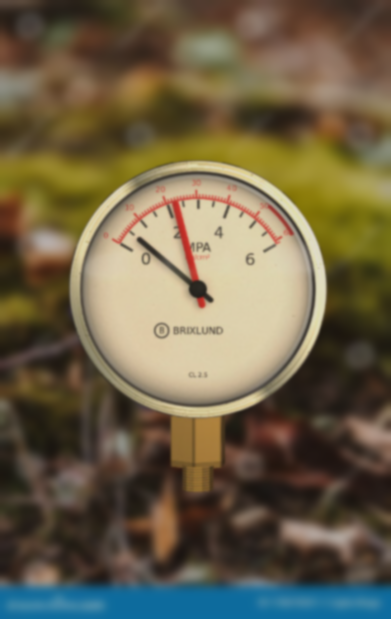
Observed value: value=2.25 unit=MPa
